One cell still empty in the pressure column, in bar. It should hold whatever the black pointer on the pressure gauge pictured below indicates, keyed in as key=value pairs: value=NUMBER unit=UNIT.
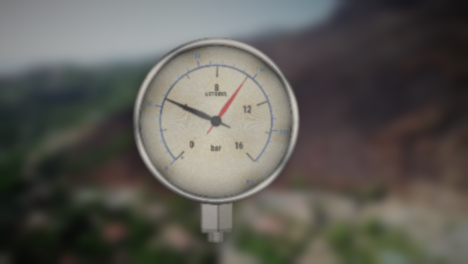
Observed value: value=4 unit=bar
